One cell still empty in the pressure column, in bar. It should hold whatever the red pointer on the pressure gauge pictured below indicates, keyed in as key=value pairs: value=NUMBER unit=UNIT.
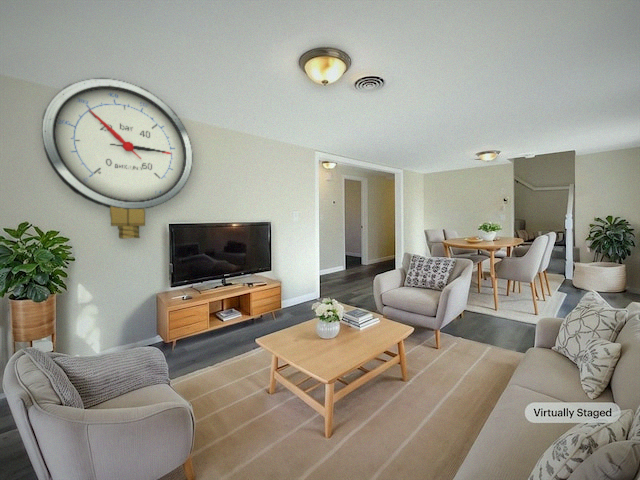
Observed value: value=20 unit=bar
